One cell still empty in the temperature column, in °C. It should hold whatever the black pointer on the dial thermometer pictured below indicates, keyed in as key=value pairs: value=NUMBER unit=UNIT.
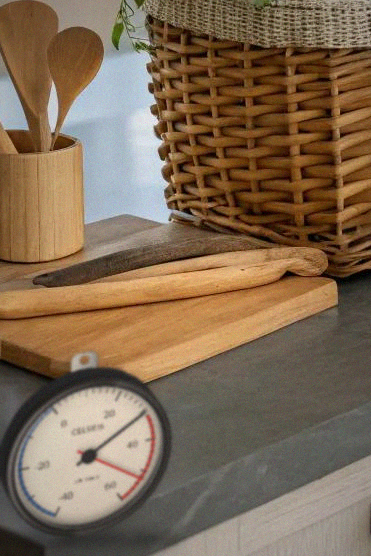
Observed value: value=30 unit=°C
